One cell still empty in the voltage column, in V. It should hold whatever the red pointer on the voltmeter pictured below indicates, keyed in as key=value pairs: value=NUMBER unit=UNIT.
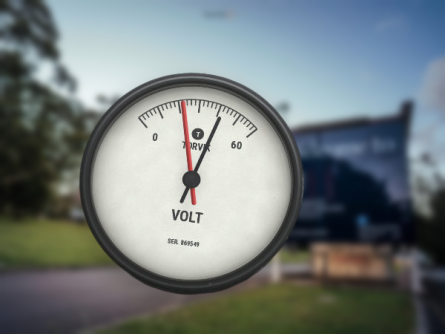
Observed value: value=22 unit=V
